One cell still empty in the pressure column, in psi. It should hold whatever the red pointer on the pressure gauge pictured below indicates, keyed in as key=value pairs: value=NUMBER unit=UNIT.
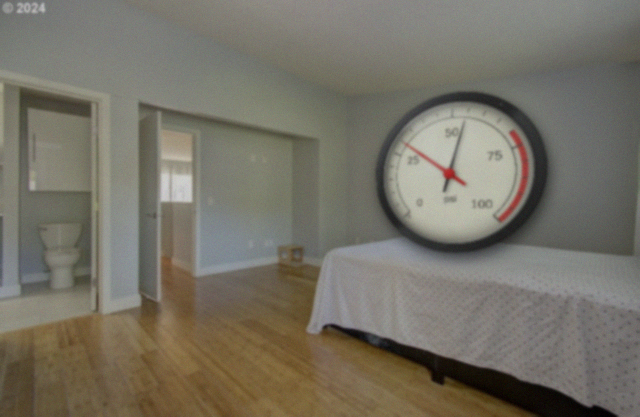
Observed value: value=30 unit=psi
